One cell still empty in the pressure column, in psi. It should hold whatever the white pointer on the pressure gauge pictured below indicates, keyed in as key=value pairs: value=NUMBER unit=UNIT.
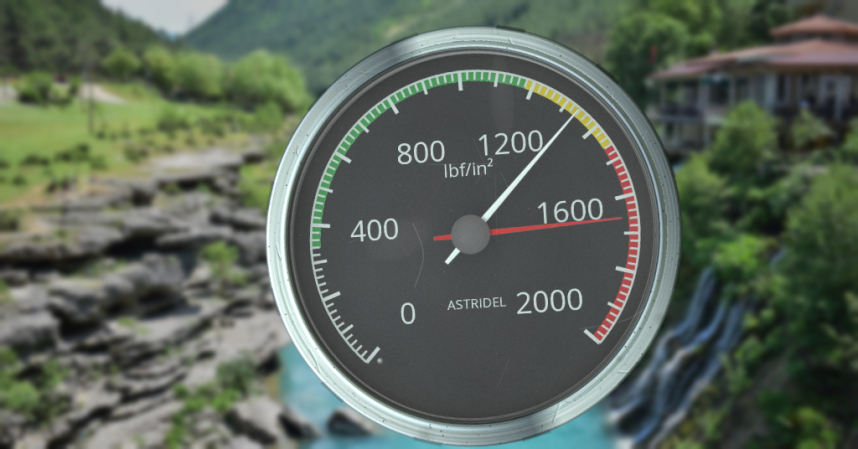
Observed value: value=1340 unit=psi
